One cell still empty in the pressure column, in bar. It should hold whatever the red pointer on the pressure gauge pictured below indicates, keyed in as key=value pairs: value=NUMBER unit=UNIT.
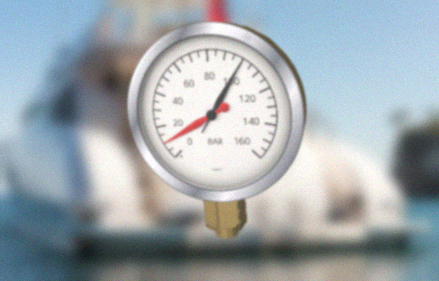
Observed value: value=10 unit=bar
